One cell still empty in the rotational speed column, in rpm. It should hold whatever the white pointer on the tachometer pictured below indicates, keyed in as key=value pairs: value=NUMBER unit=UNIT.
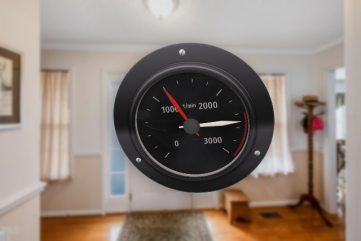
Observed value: value=2500 unit=rpm
